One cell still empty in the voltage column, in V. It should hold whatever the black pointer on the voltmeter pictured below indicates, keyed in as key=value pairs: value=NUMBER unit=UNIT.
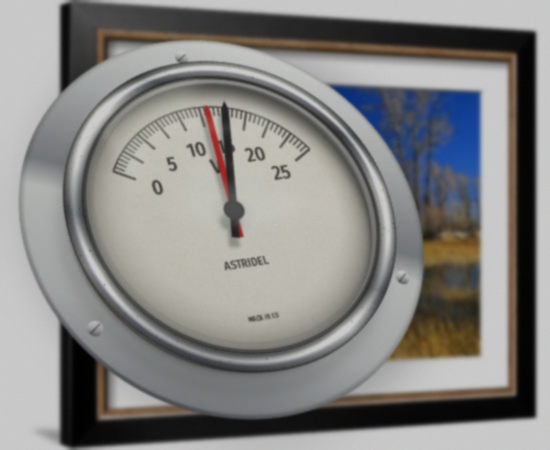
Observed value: value=15 unit=V
